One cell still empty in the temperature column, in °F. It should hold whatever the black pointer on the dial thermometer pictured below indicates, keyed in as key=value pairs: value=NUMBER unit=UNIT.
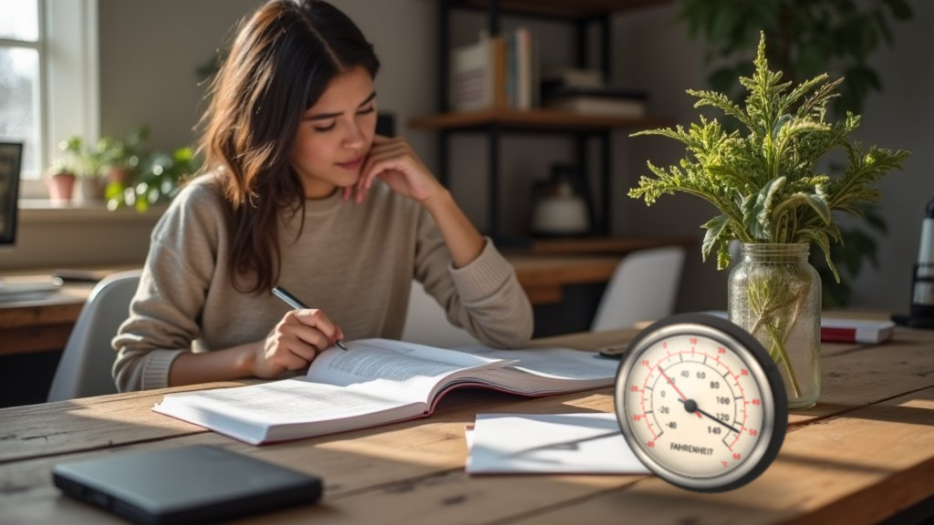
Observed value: value=125 unit=°F
